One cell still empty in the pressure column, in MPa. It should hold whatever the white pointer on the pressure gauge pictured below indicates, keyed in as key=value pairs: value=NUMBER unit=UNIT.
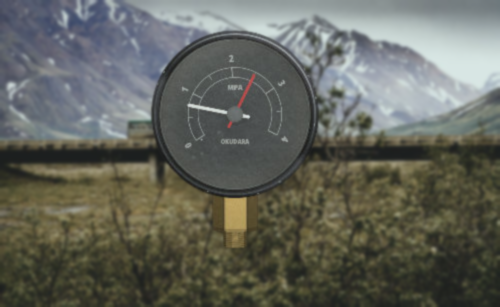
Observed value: value=0.75 unit=MPa
